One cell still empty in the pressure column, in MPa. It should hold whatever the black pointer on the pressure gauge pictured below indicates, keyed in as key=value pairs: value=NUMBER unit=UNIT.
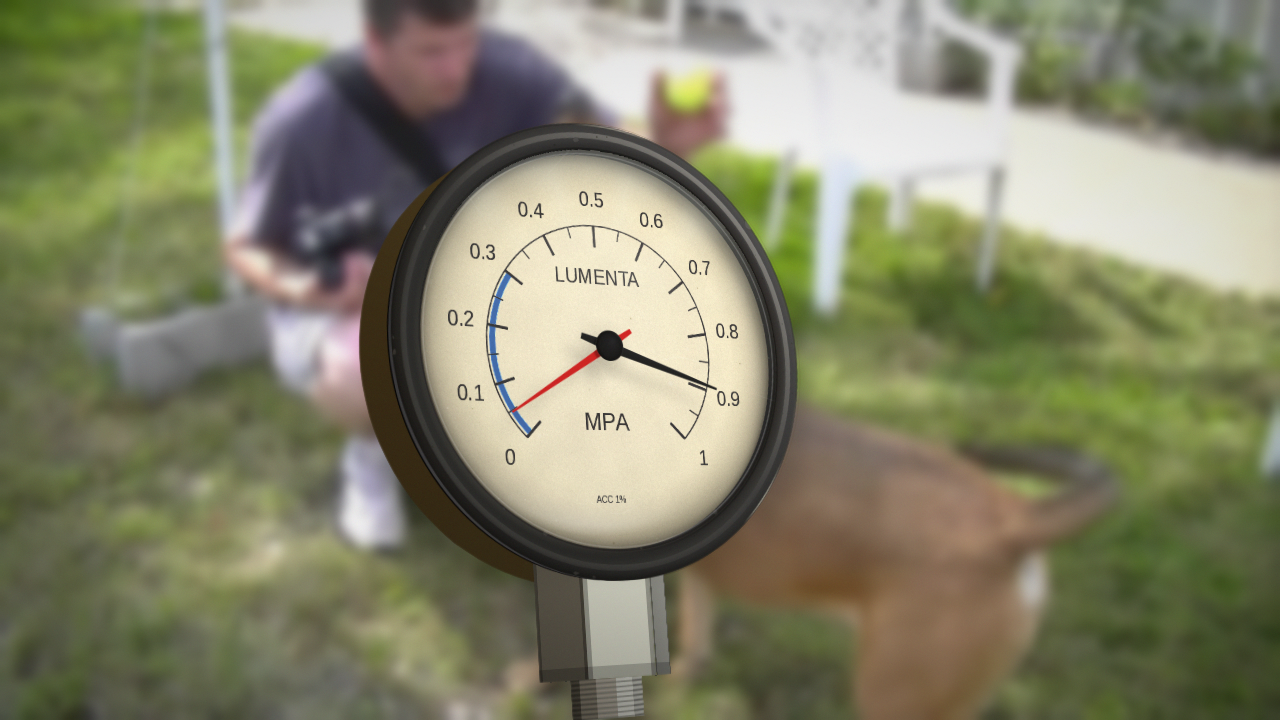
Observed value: value=0.9 unit=MPa
